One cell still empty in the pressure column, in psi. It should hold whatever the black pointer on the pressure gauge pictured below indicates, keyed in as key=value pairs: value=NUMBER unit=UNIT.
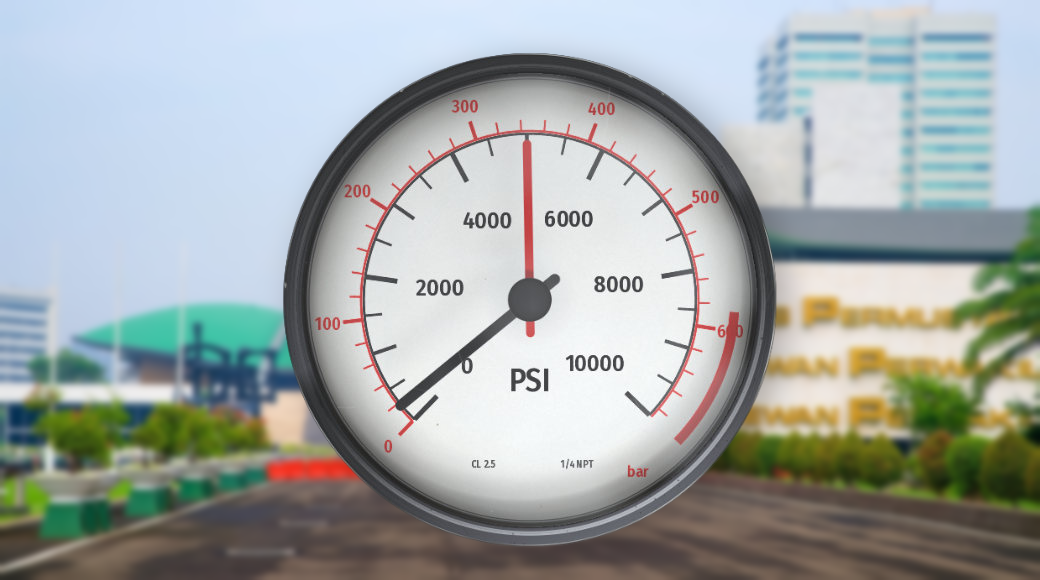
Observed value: value=250 unit=psi
